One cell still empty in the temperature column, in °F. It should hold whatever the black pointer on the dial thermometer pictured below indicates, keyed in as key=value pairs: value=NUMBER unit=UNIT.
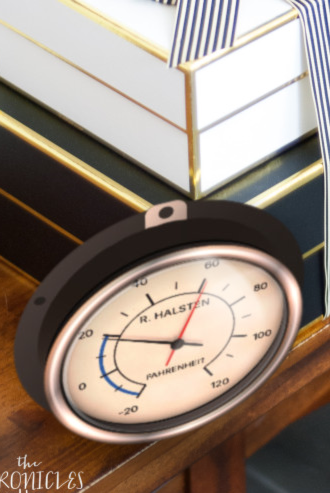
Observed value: value=20 unit=°F
